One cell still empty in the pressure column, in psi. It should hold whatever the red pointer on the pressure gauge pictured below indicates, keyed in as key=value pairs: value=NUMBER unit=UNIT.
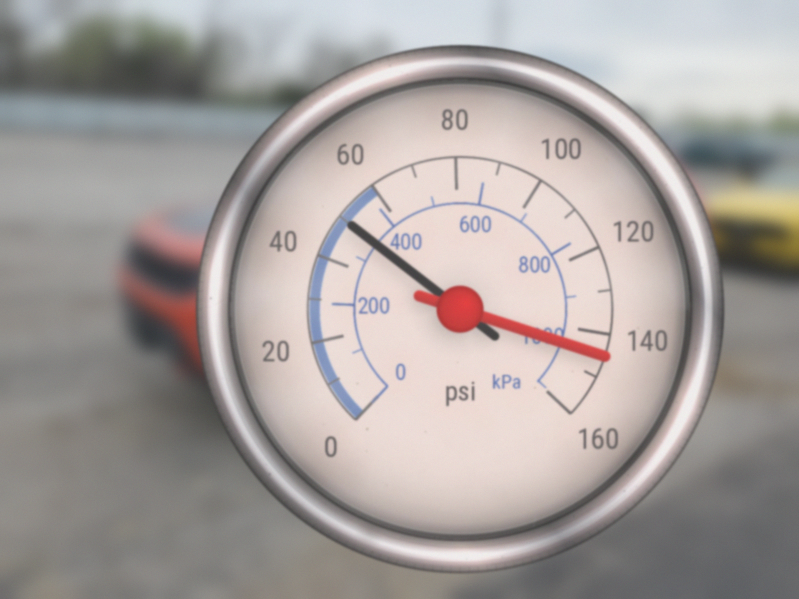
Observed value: value=145 unit=psi
